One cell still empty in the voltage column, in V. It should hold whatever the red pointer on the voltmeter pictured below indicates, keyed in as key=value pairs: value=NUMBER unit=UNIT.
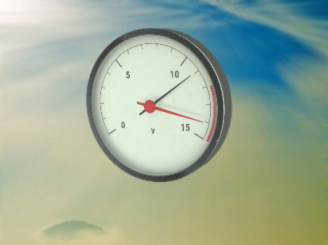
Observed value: value=14 unit=V
